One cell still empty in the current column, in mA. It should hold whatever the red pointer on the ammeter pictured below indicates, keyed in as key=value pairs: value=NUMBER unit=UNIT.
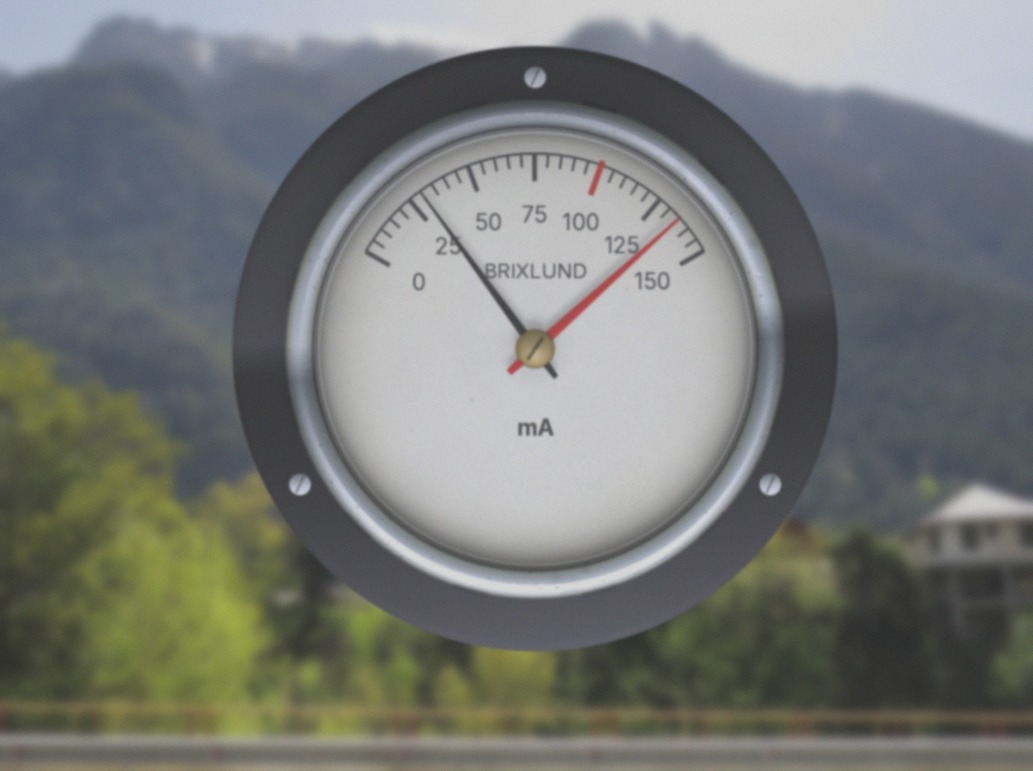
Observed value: value=135 unit=mA
